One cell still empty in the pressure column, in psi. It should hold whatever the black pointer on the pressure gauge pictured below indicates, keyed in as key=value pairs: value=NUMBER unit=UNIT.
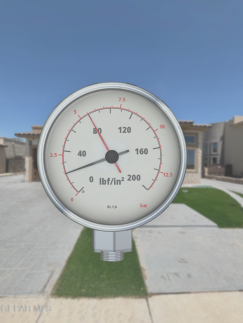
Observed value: value=20 unit=psi
